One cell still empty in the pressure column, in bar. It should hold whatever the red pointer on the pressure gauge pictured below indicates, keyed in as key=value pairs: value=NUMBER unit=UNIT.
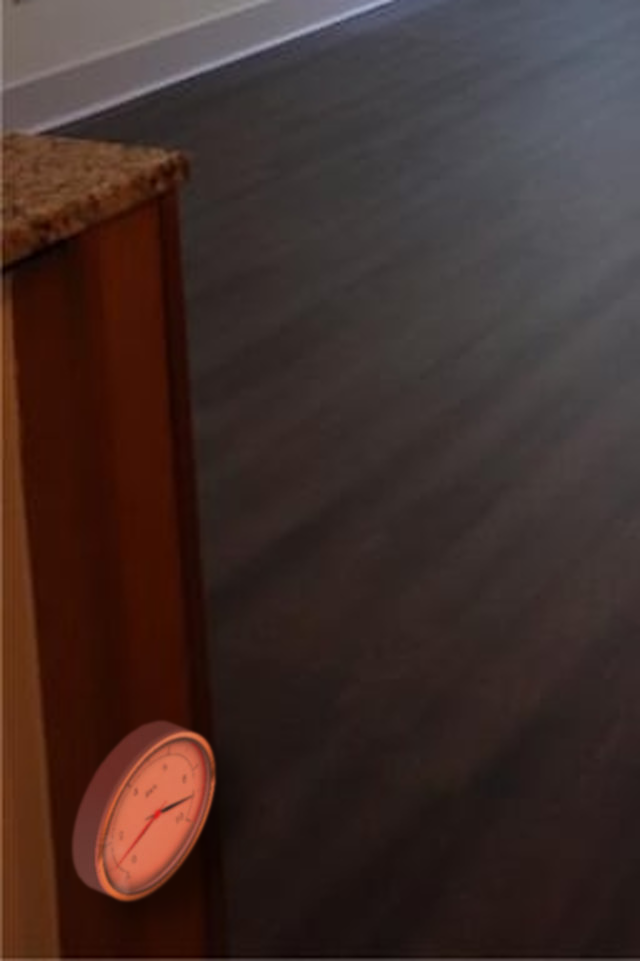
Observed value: value=1 unit=bar
